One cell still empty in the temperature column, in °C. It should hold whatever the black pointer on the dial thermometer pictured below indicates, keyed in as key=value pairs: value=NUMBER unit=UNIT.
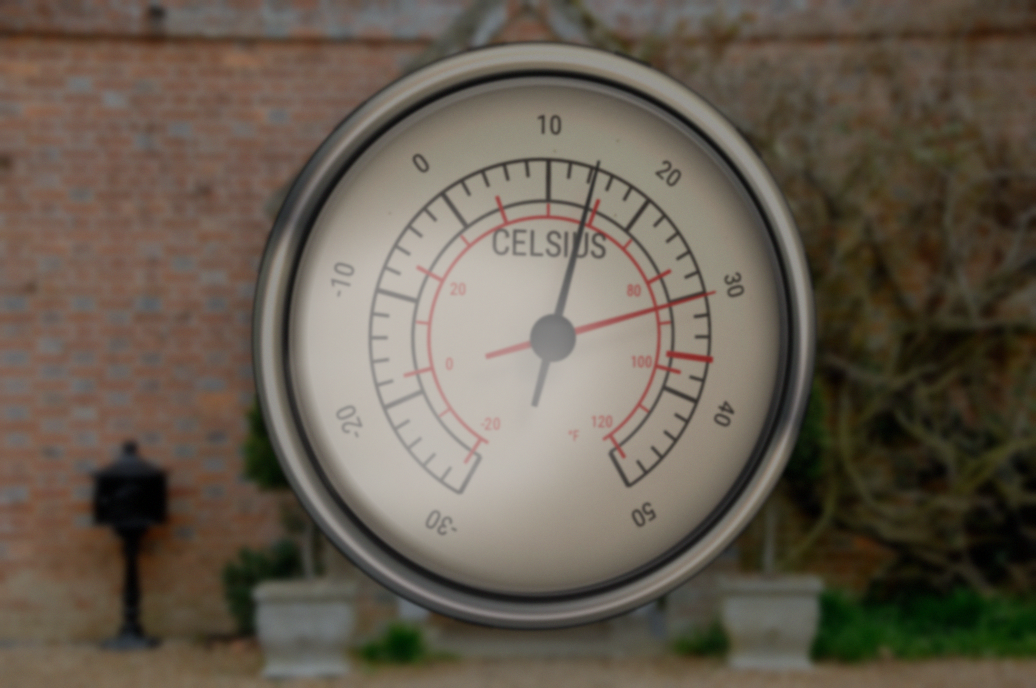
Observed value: value=14 unit=°C
